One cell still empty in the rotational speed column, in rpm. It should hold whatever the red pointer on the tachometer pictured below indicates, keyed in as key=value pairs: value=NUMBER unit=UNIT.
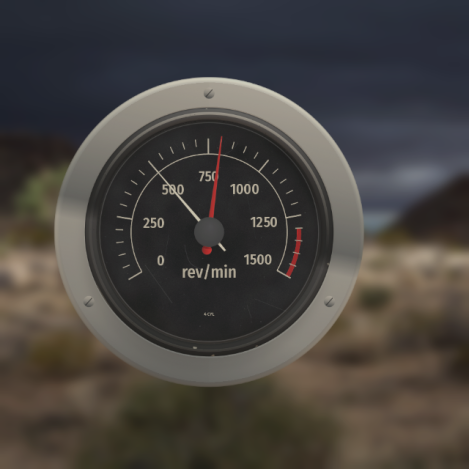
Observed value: value=800 unit=rpm
